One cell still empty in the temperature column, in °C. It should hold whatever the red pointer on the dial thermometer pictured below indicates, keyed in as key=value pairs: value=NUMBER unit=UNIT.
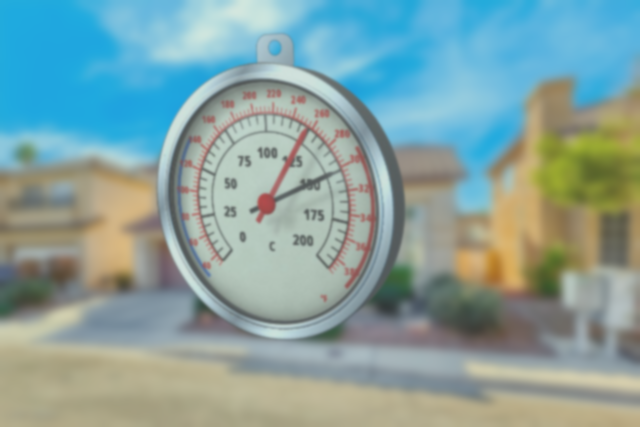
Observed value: value=125 unit=°C
